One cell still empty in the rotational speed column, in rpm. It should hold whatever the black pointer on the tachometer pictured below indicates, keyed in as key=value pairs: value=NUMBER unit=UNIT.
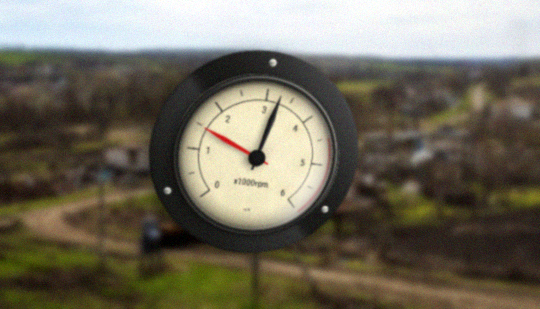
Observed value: value=3250 unit=rpm
